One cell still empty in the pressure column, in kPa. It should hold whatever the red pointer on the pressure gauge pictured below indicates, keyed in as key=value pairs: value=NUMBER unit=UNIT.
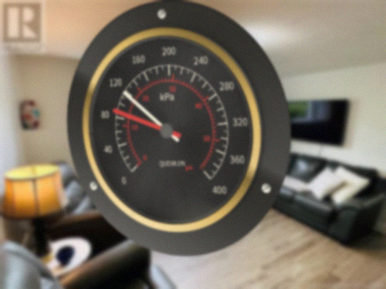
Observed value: value=90 unit=kPa
